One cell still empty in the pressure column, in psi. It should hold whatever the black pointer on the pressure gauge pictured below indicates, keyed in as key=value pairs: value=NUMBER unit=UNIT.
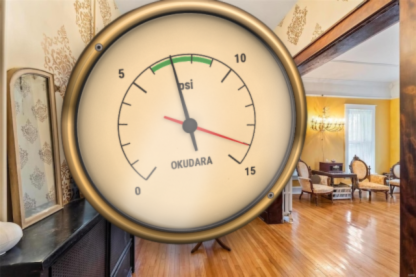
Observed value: value=7 unit=psi
